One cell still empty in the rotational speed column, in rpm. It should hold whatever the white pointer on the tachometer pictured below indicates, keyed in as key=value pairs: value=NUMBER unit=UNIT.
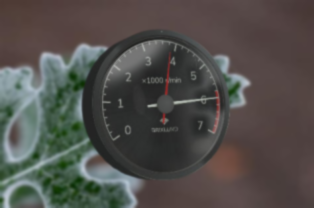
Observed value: value=6000 unit=rpm
